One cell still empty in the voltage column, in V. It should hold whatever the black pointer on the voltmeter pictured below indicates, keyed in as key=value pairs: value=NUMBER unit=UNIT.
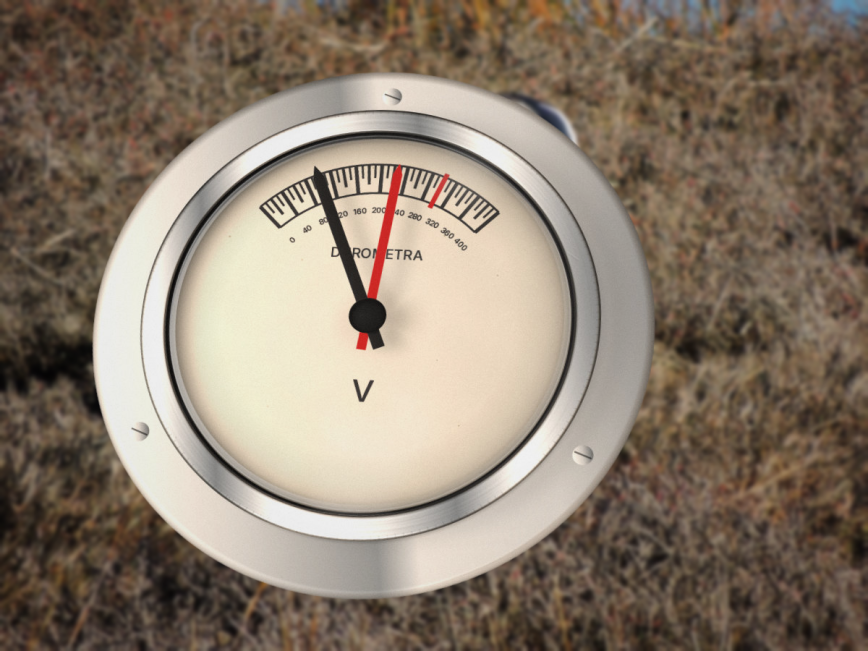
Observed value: value=100 unit=V
